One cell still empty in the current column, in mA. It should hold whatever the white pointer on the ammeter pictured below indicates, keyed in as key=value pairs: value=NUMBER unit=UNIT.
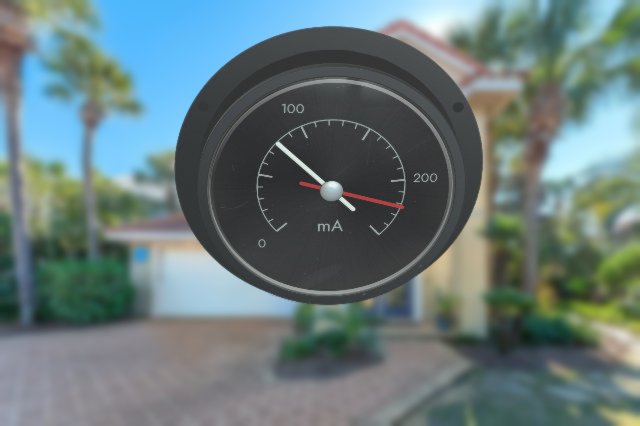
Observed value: value=80 unit=mA
